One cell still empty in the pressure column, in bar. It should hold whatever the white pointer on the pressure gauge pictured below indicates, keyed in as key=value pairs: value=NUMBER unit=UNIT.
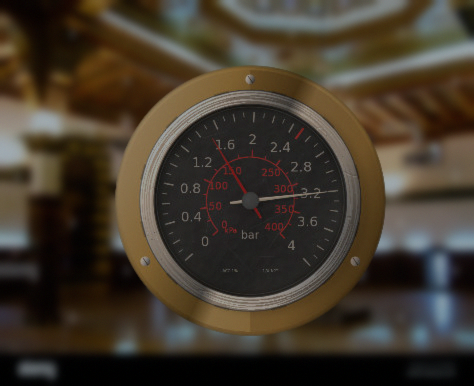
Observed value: value=3.2 unit=bar
